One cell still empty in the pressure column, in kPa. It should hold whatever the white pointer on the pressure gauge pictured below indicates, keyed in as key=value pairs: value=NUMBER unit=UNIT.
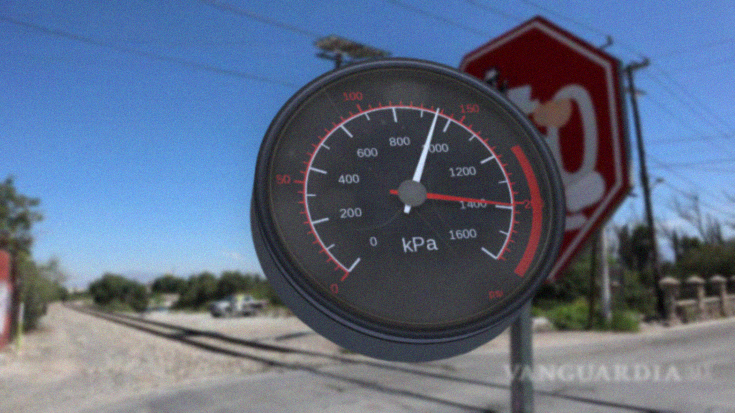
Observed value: value=950 unit=kPa
